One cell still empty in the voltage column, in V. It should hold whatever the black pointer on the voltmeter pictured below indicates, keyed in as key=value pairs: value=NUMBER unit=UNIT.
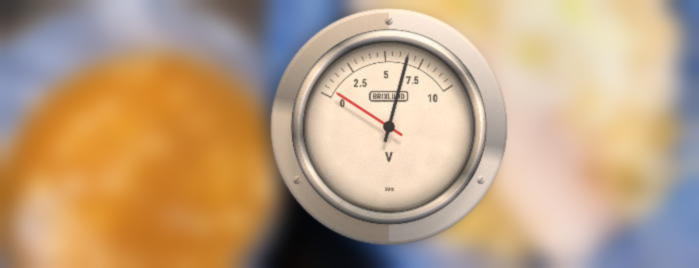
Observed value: value=6.5 unit=V
